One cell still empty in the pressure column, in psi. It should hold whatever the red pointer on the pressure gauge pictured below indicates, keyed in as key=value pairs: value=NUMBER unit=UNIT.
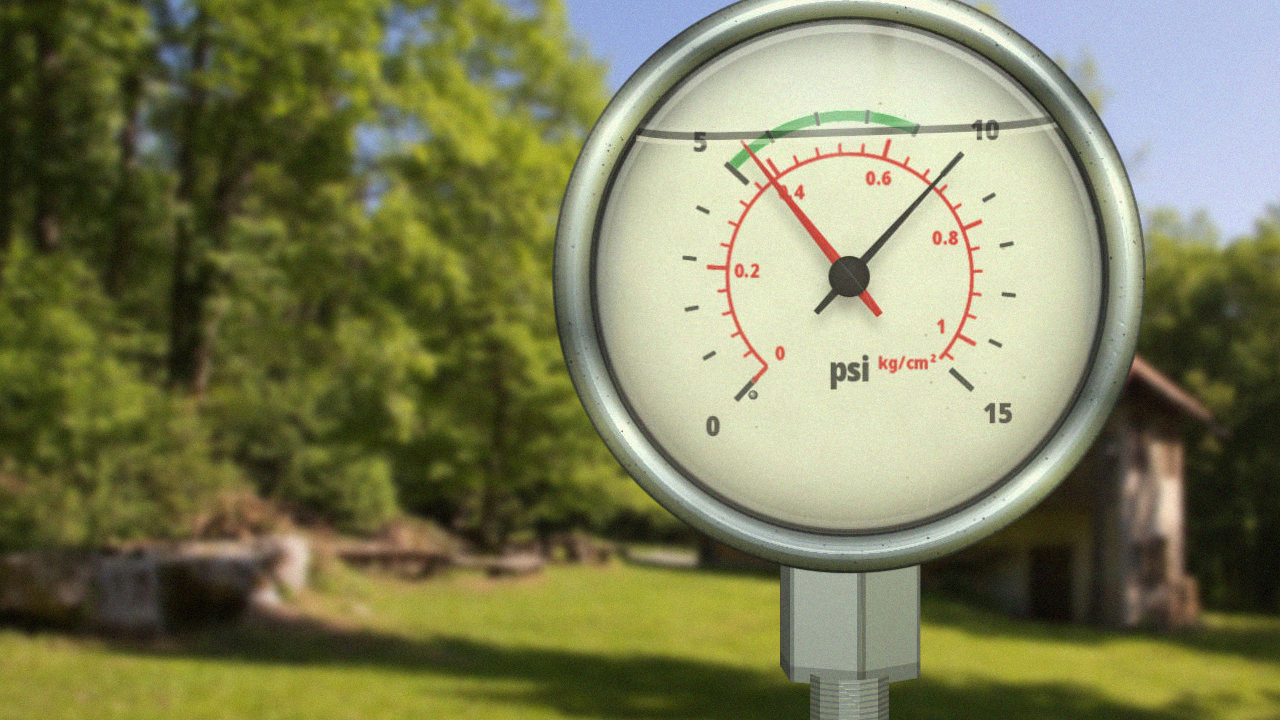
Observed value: value=5.5 unit=psi
